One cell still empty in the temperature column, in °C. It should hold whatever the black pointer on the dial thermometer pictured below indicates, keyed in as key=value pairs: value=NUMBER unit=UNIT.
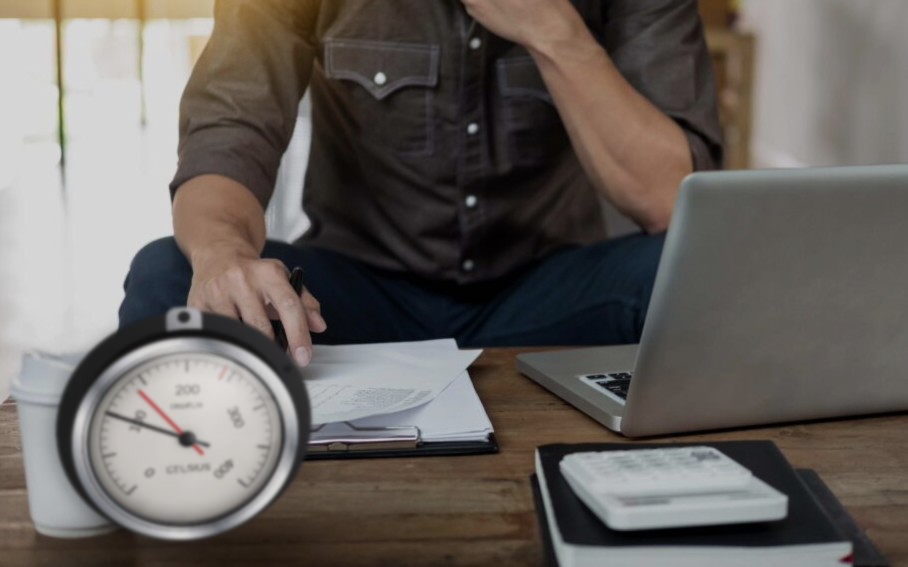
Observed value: value=100 unit=°C
